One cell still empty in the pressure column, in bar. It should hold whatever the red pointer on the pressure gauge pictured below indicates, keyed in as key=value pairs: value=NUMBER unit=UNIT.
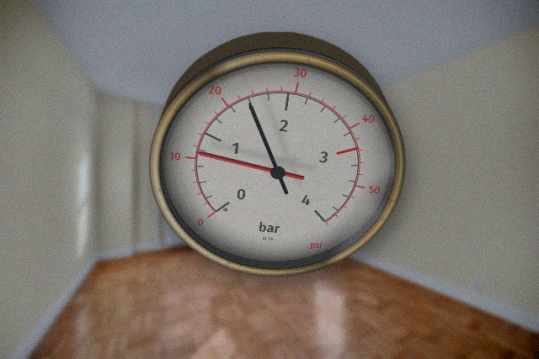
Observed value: value=0.8 unit=bar
